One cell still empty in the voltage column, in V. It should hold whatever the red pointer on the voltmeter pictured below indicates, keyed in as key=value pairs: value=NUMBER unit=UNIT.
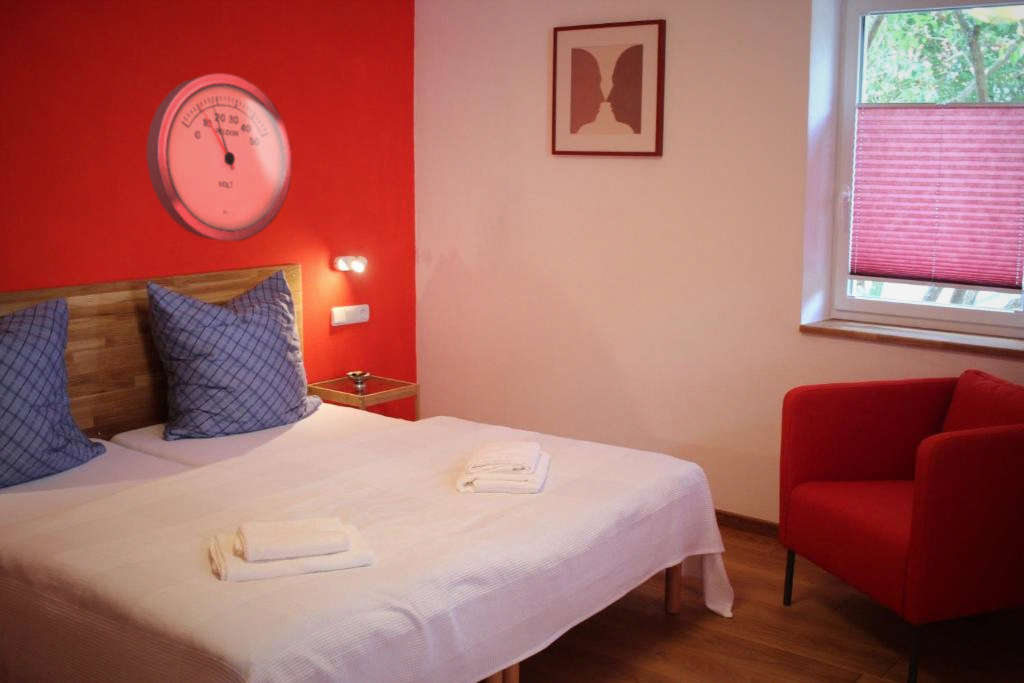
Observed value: value=10 unit=V
